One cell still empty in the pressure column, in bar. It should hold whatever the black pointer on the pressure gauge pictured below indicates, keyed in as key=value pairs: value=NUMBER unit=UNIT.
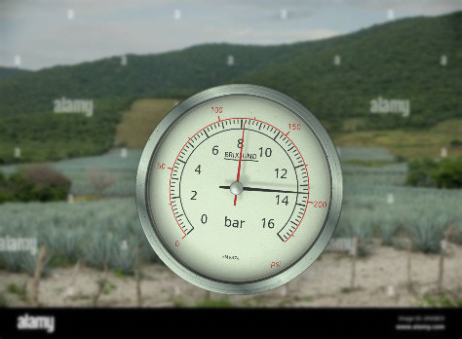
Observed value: value=13.4 unit=bar
